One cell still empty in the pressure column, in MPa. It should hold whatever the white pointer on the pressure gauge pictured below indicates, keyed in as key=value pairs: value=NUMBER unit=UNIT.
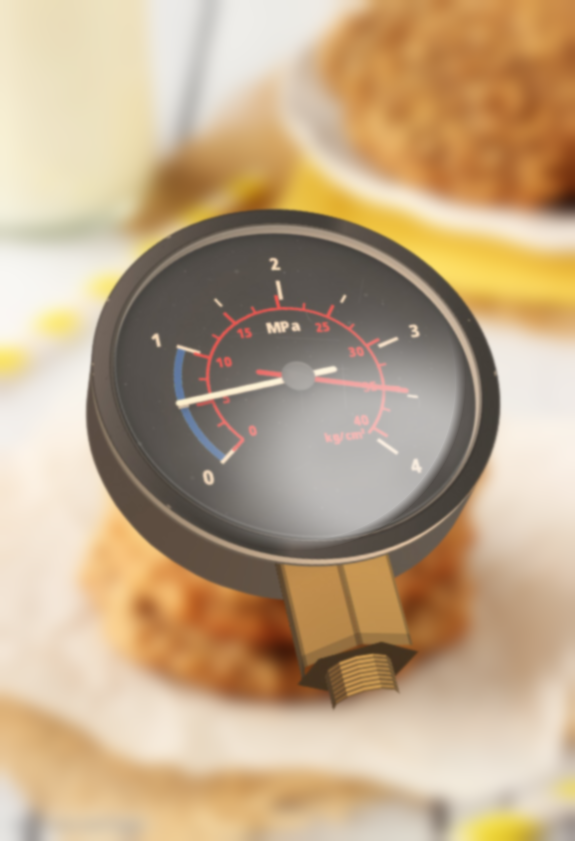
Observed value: value=0.5 unit=MPa
